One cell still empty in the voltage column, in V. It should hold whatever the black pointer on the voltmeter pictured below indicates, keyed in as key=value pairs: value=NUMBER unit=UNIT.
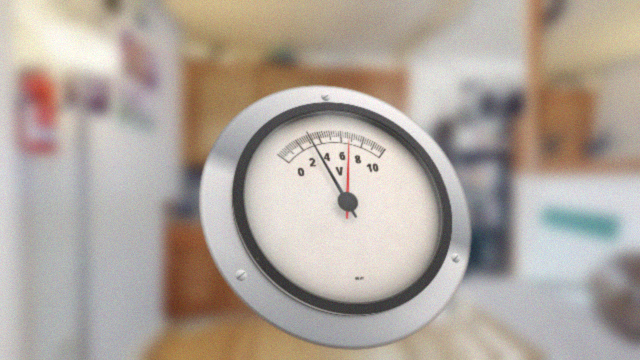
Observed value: value=3 unit=V
